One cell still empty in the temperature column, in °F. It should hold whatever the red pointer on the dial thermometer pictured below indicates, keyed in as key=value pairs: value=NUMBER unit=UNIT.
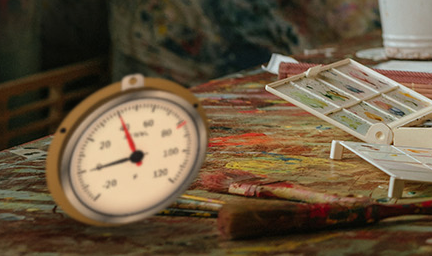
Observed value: value=40 unit=°F
